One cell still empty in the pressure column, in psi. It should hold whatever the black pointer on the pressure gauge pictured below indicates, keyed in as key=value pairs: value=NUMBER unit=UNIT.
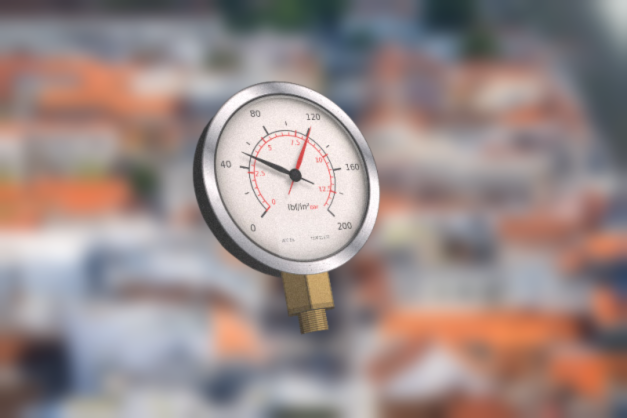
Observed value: value=50 unit=psi
